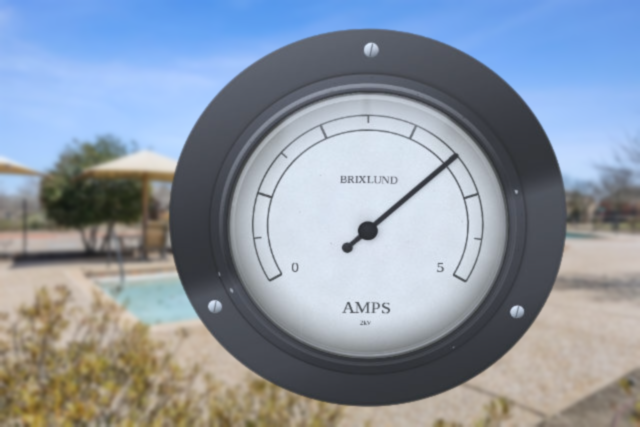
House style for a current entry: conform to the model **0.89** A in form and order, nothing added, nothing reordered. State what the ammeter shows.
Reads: **3.5** A
